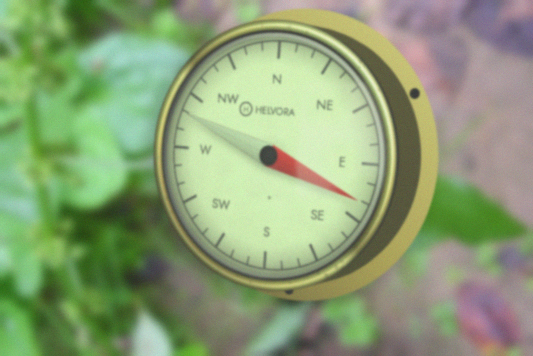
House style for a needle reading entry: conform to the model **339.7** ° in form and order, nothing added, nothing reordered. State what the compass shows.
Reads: **110** °
